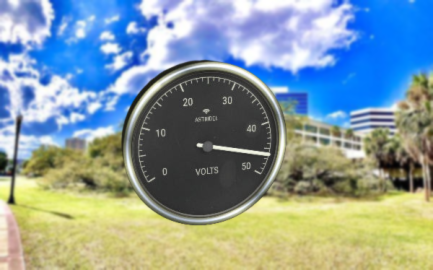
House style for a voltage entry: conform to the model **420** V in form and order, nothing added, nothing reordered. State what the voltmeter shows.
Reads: **46** V
